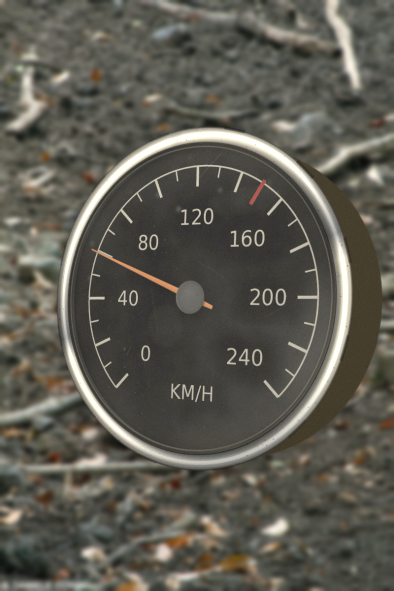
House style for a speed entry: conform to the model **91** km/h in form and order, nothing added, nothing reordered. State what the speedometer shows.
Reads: **60** km/h
